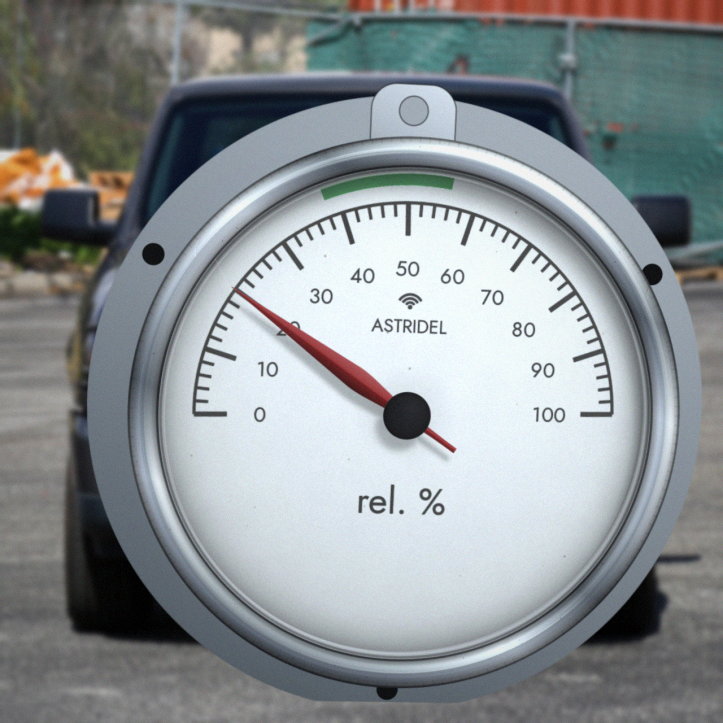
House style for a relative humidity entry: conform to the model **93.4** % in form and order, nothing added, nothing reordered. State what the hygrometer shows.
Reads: **20** %
